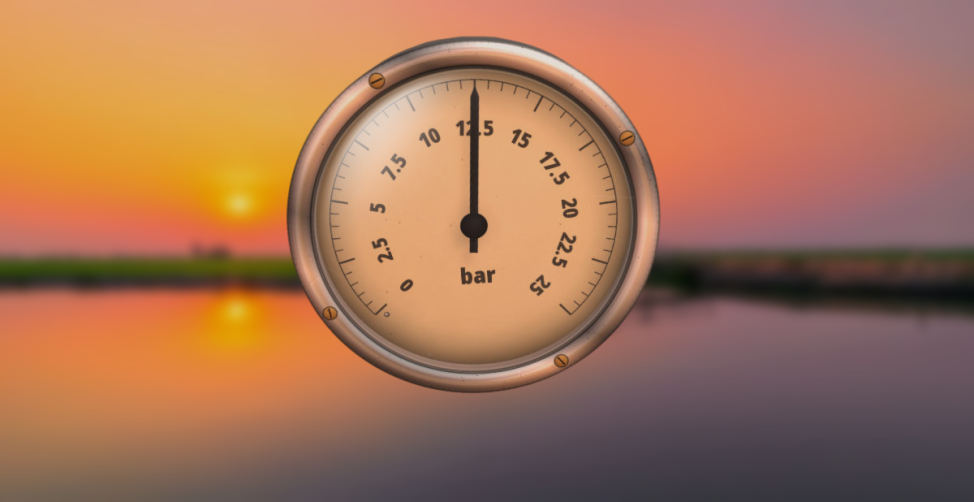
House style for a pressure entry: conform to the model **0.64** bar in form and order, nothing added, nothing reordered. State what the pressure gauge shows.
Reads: **12.5** bar
